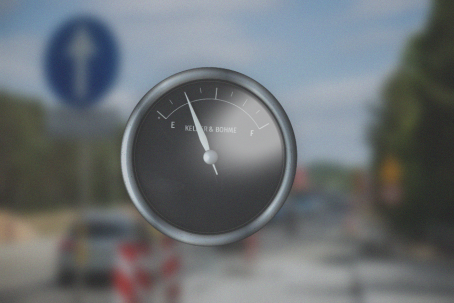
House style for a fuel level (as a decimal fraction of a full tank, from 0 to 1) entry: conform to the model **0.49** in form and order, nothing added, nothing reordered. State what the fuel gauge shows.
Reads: **0.25**
